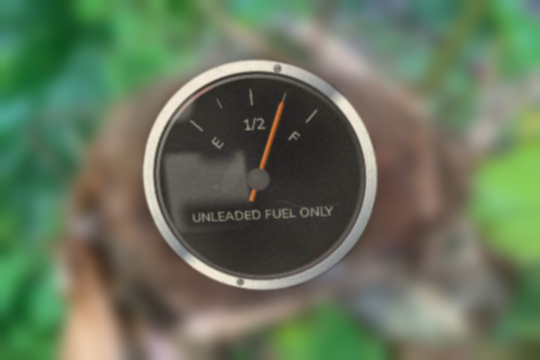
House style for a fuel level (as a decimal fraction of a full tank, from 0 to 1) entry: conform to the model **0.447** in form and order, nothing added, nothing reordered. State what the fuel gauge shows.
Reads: **0.75**
